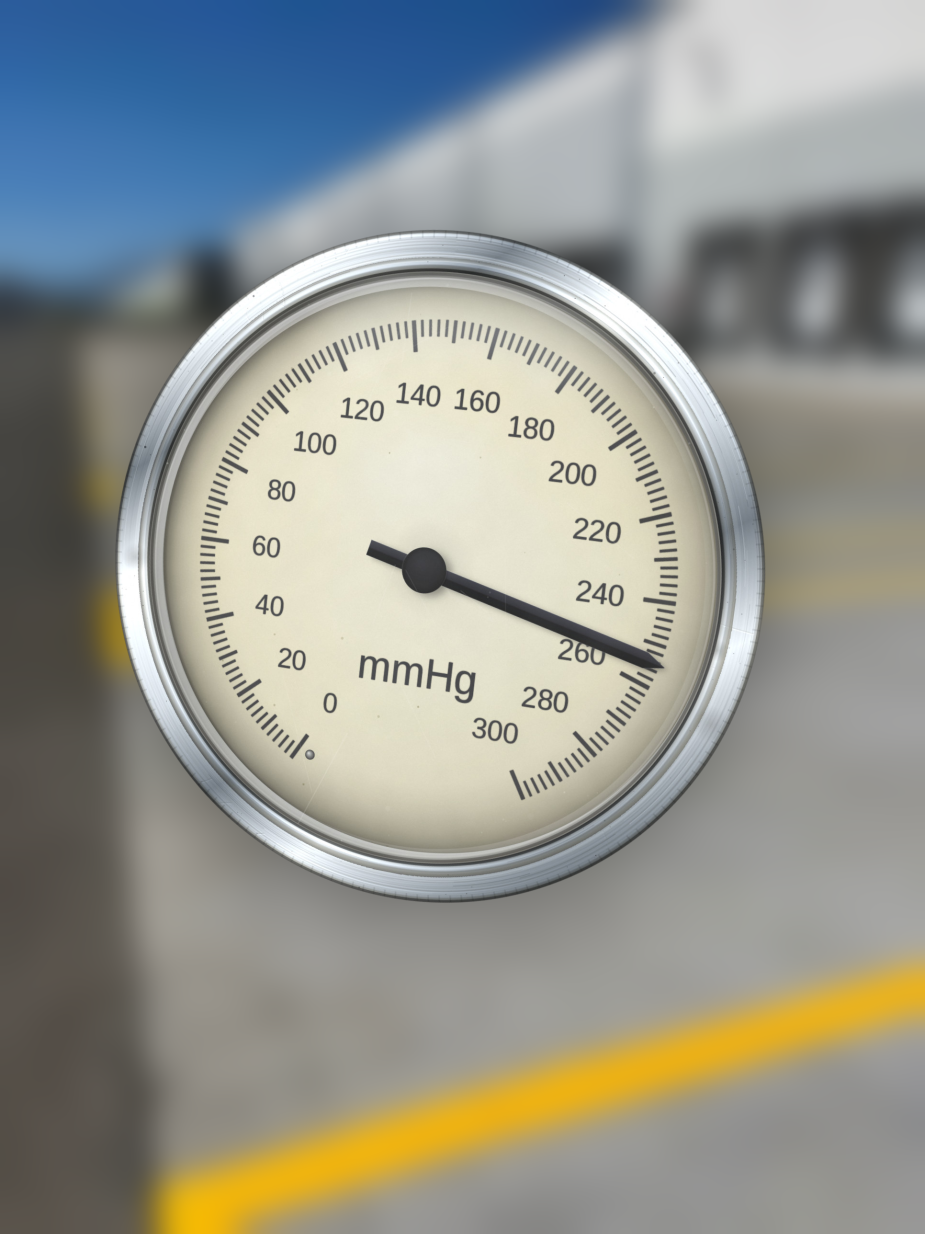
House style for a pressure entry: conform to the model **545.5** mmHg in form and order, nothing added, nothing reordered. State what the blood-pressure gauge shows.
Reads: **254** mmHg
